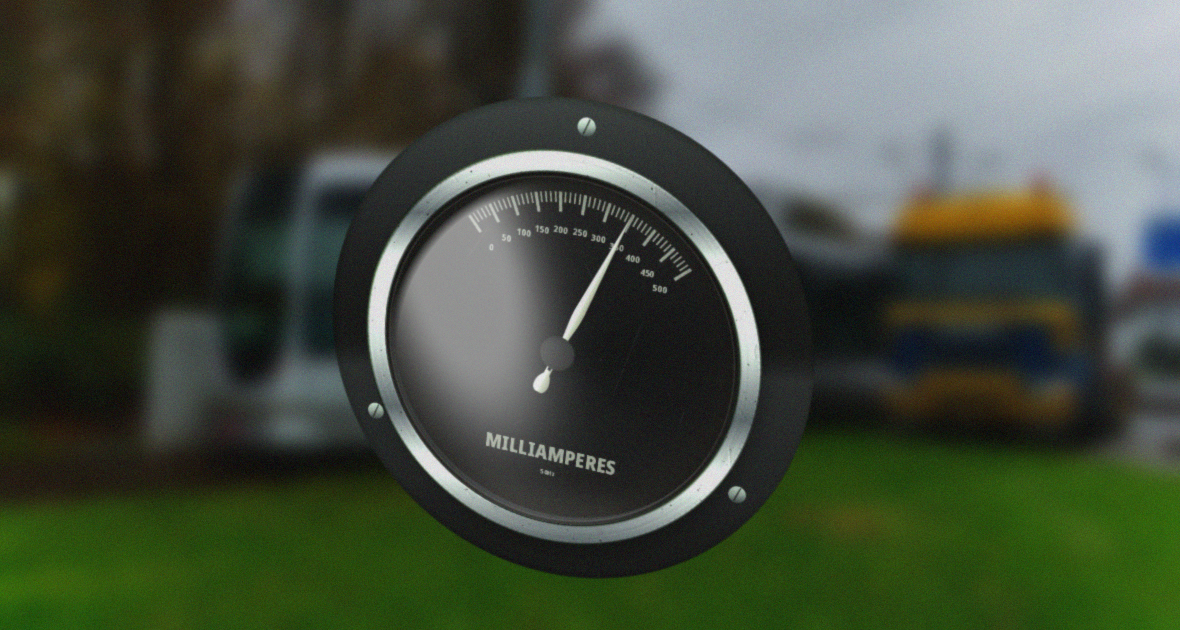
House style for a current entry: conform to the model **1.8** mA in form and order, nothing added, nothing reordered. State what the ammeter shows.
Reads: **350** mA
